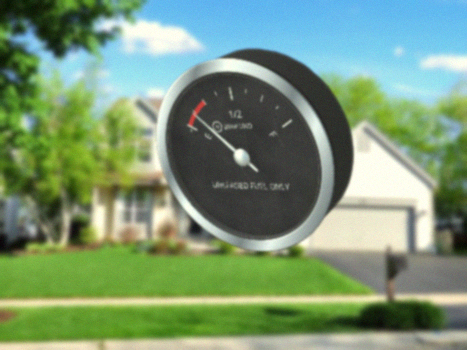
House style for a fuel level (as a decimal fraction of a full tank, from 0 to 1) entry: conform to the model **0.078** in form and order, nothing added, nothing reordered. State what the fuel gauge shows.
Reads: **0.125**
